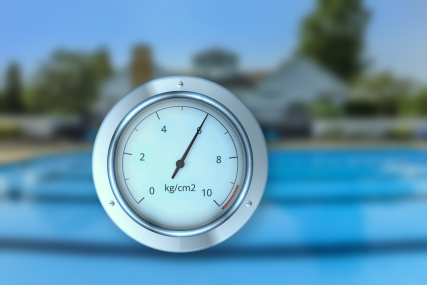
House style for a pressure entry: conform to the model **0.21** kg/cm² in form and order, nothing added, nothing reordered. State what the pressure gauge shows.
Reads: **6** kg/cm²
